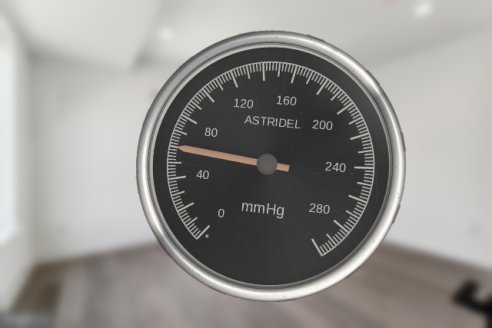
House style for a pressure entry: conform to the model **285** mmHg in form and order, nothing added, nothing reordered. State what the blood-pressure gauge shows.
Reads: **60** mmHg
